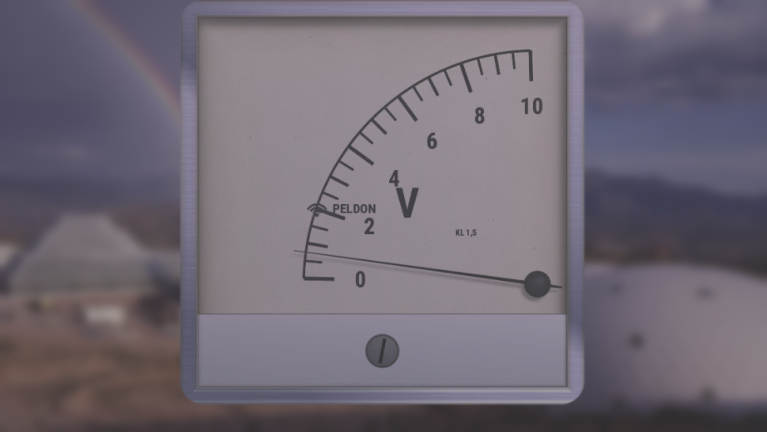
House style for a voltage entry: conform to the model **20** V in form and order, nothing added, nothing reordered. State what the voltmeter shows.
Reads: **0.75** V
